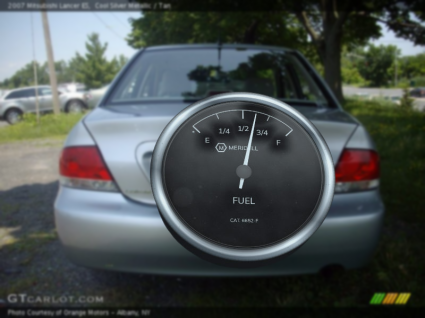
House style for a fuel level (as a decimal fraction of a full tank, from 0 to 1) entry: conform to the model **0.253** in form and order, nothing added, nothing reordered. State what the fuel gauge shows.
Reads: **0.625**
